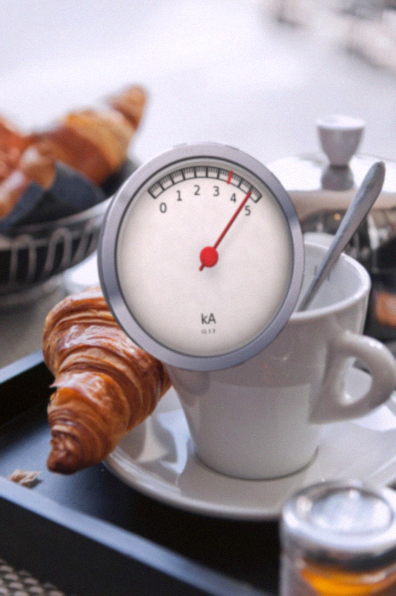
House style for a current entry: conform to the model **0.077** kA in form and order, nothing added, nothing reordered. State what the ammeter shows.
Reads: **4.5** kA
